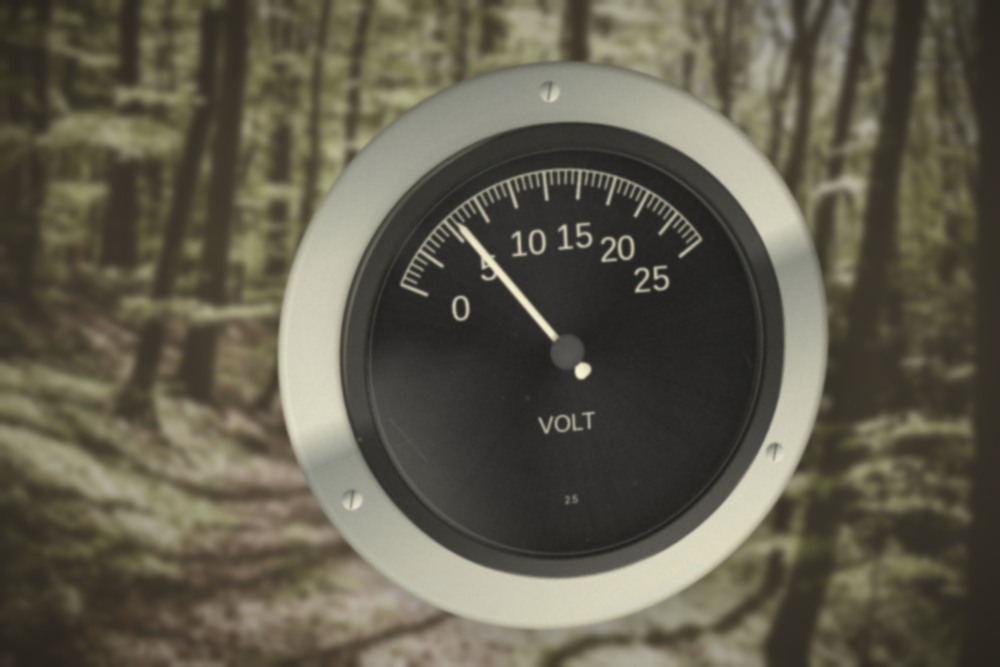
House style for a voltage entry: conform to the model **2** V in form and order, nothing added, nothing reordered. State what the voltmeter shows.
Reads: **5.5** V
